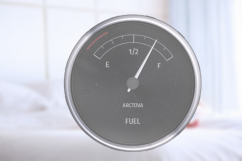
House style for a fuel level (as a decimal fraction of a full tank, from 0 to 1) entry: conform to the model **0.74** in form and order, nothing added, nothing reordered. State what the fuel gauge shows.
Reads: **0.75**
